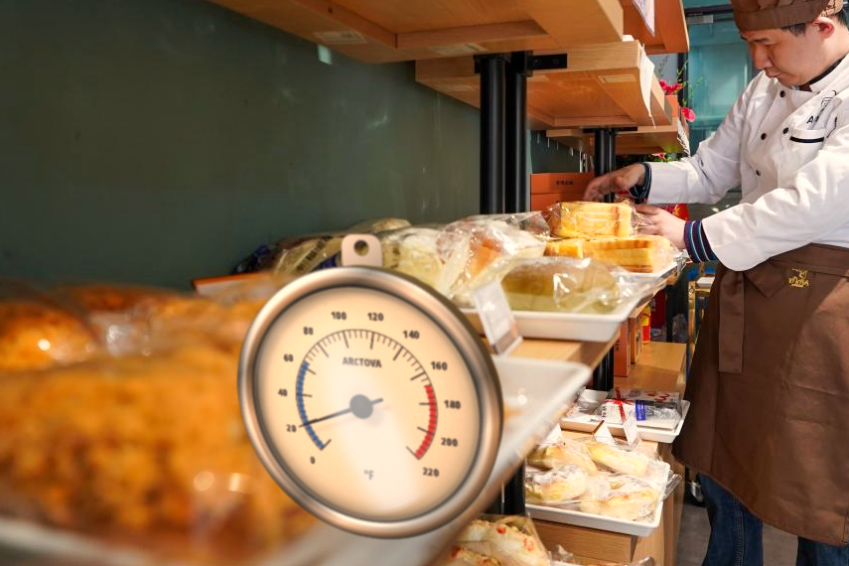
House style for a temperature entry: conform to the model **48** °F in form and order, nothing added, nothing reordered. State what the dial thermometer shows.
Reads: **20** °F
